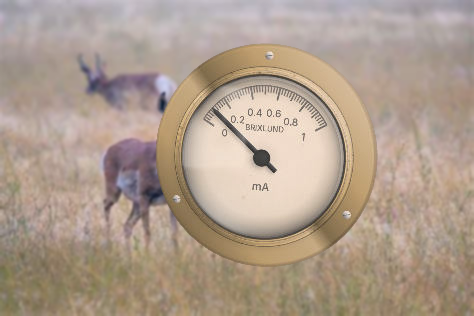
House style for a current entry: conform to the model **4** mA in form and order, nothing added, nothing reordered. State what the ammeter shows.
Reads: **0.1** mA
